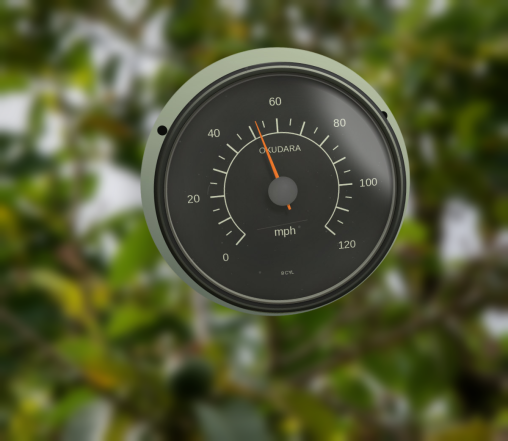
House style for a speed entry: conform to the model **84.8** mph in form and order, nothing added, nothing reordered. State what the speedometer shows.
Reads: **52.5** mph
